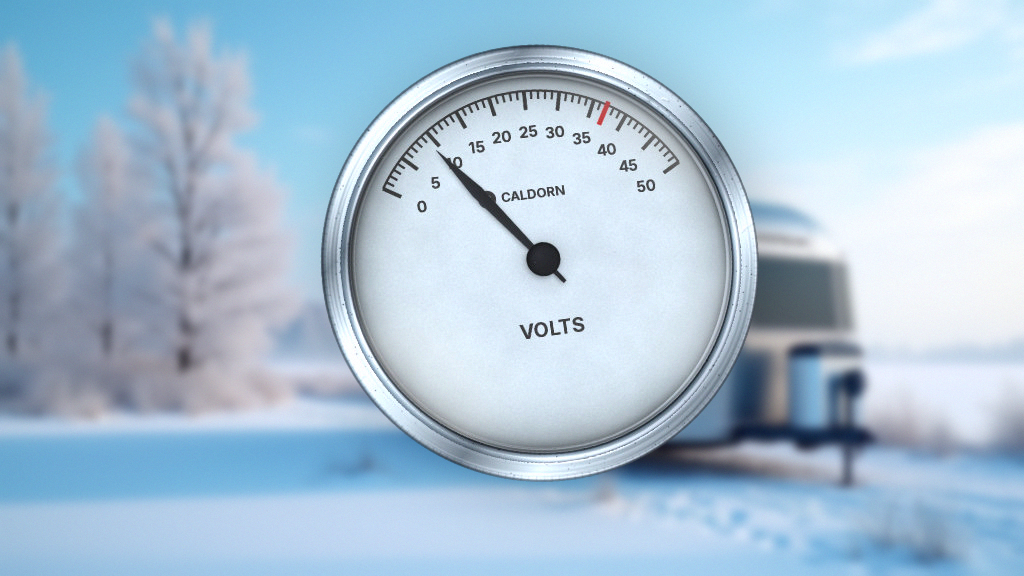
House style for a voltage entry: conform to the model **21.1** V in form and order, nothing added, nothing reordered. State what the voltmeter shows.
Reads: **9** V
